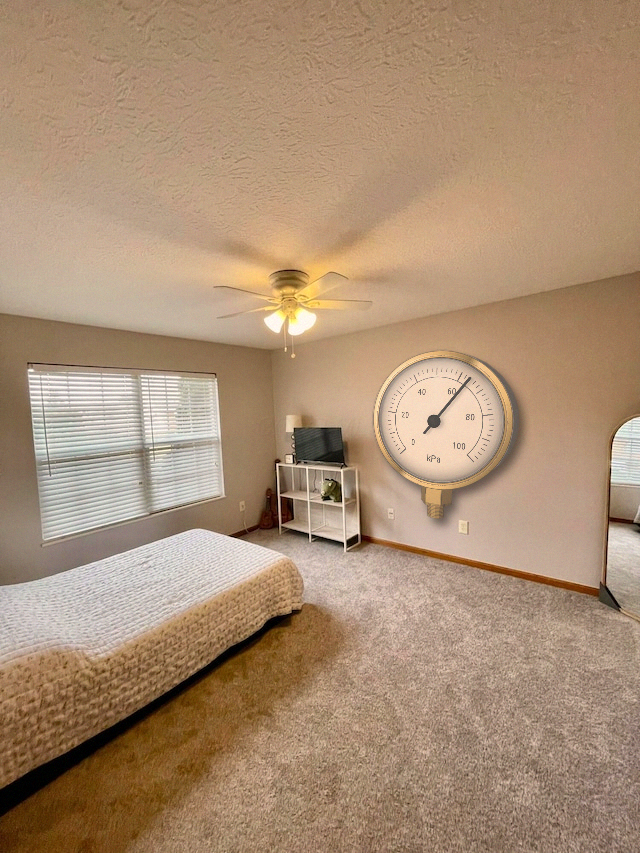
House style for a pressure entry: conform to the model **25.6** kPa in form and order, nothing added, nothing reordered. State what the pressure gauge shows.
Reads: **64** kPa
